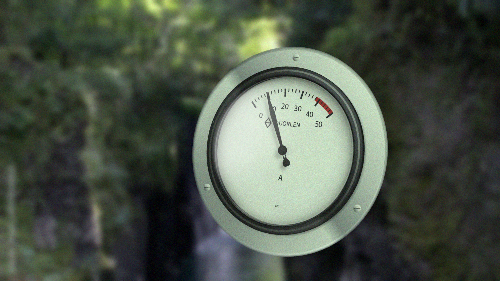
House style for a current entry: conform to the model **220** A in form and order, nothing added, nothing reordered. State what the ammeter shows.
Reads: **10** A
